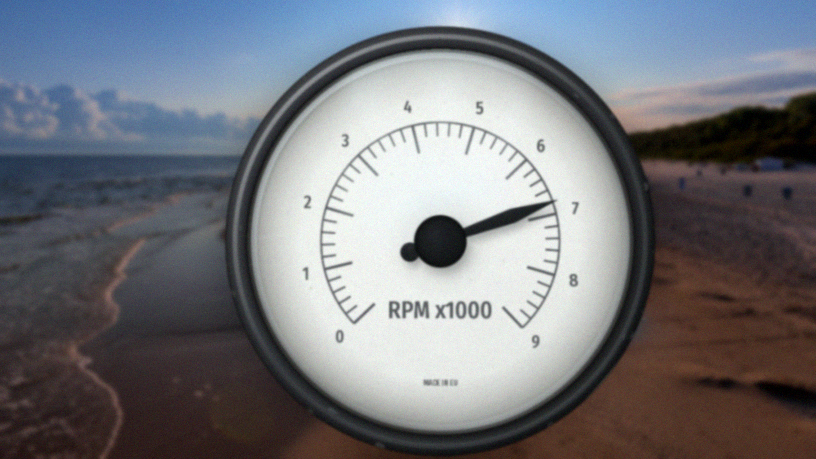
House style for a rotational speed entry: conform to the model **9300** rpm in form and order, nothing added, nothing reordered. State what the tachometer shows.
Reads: **6800** rpm
